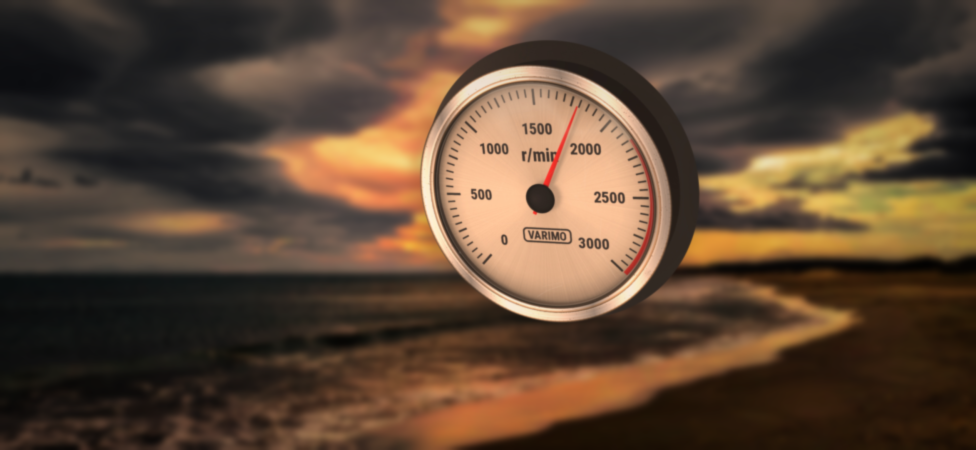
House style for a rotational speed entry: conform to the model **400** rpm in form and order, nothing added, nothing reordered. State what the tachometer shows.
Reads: **1800** rpm
